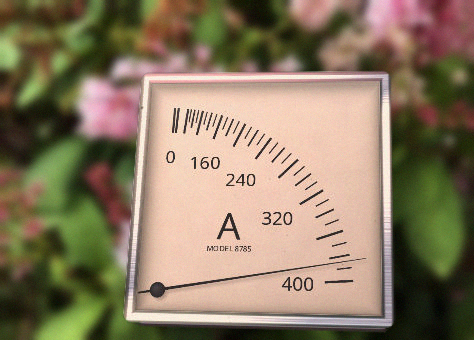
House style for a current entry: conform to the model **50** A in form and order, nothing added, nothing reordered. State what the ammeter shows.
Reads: **385** A
